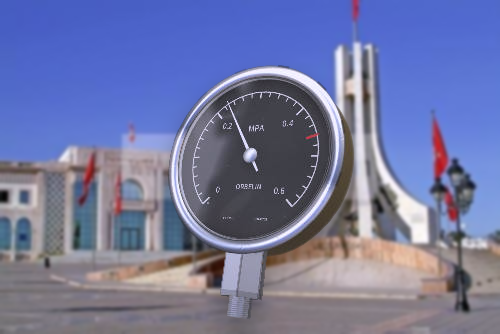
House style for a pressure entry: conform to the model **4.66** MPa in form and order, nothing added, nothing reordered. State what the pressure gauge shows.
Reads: **0.23** MPa
